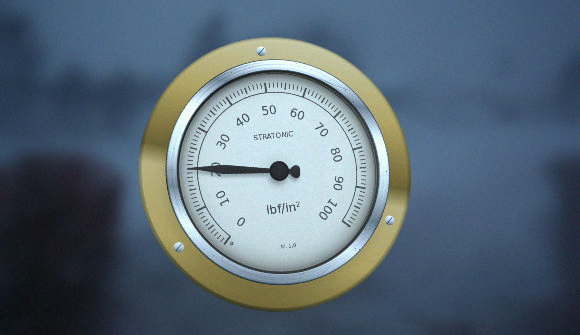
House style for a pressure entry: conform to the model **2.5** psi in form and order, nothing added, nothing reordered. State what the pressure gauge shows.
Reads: **20** psi
